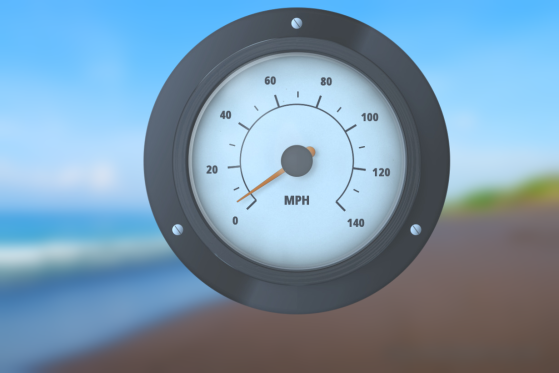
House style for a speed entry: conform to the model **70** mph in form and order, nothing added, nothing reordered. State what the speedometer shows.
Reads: **5** mph
